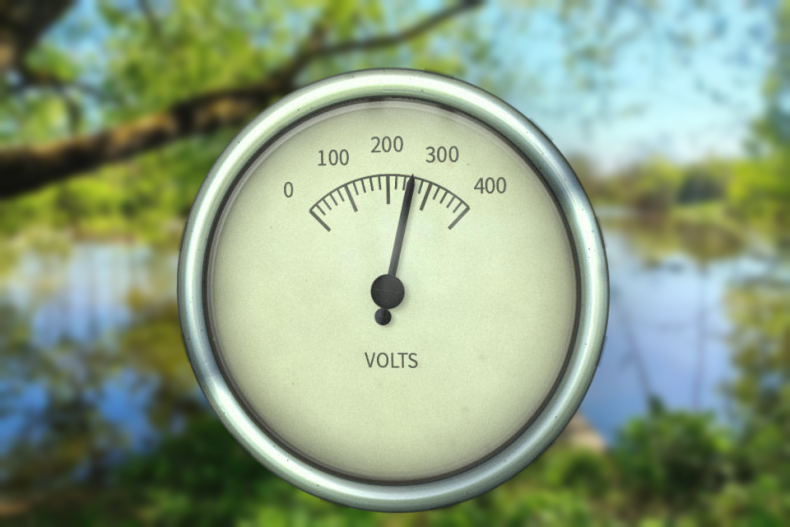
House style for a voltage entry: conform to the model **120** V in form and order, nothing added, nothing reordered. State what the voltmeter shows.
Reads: **260** V
